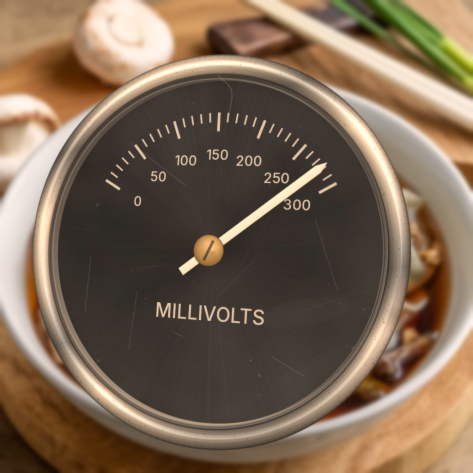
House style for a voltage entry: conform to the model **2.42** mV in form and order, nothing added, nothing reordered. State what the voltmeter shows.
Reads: **280** mV
